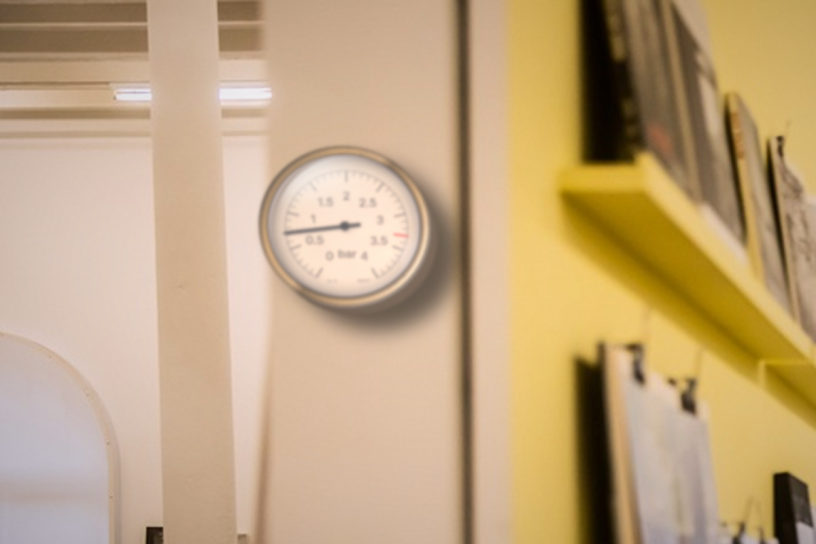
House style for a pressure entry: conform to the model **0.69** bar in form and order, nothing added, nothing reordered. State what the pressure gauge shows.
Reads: **0.7** bar
